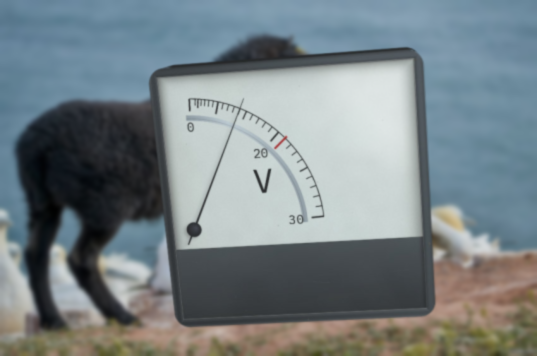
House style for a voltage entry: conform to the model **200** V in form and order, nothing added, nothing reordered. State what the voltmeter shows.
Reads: **14** V
